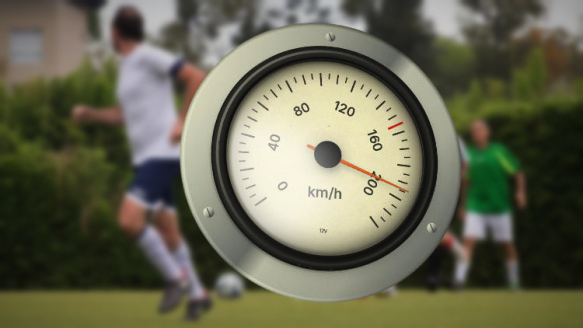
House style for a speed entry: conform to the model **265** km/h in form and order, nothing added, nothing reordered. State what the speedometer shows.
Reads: **195** km/h
